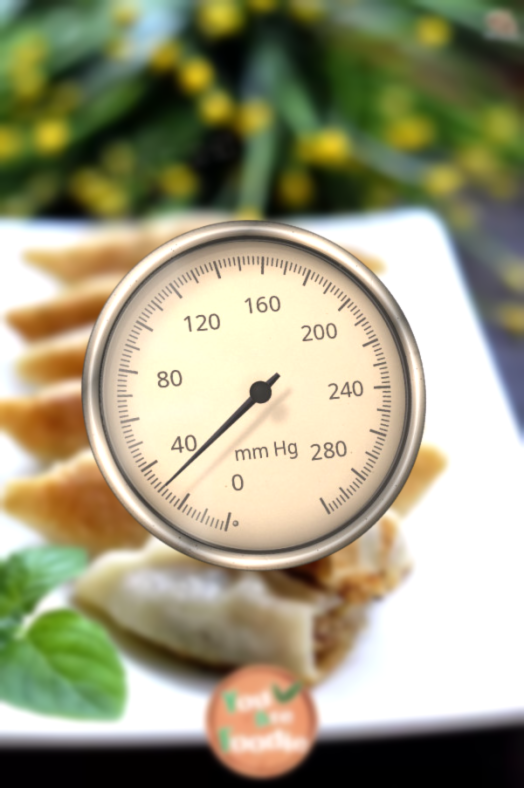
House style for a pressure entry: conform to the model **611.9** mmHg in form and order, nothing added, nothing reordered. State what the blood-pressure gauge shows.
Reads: **30** mmHg
